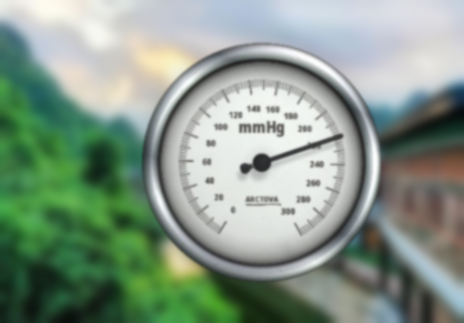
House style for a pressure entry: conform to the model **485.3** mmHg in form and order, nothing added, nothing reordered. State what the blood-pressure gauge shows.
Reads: **220** mmHg
